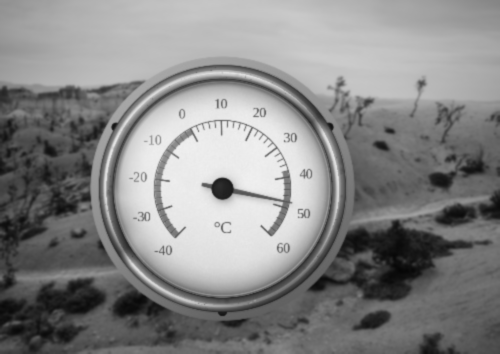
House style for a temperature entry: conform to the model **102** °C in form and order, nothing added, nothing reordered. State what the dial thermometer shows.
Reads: **48** °C
